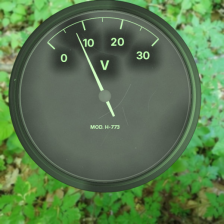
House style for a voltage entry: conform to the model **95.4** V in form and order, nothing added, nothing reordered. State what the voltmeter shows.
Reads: **7.5** V
